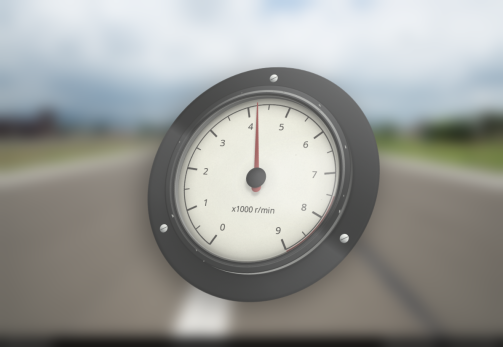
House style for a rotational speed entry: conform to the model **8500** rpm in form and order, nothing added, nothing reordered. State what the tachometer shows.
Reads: **4250** rpm
